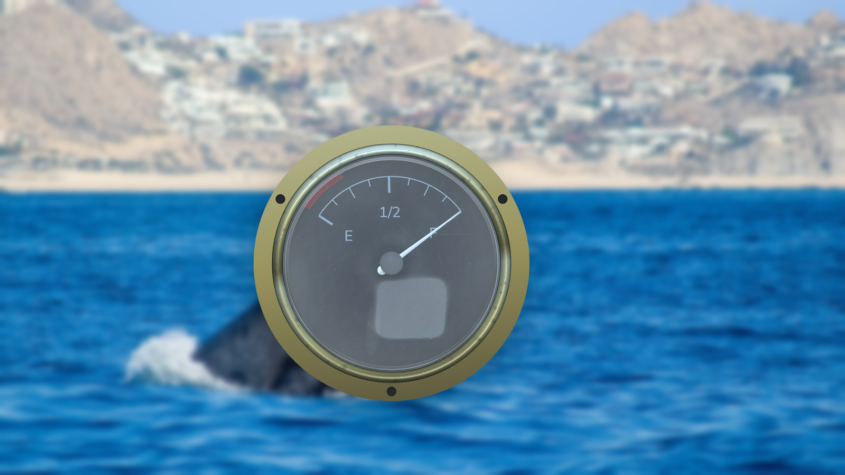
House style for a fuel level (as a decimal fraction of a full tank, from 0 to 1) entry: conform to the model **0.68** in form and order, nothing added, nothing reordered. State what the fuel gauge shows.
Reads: **1**
